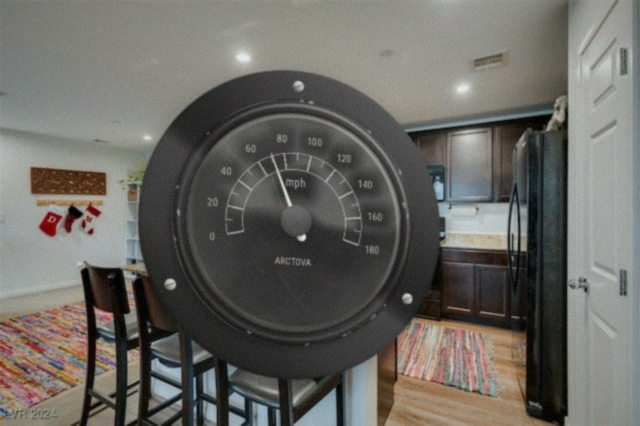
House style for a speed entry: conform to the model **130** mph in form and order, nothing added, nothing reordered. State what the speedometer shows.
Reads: **70** mph
